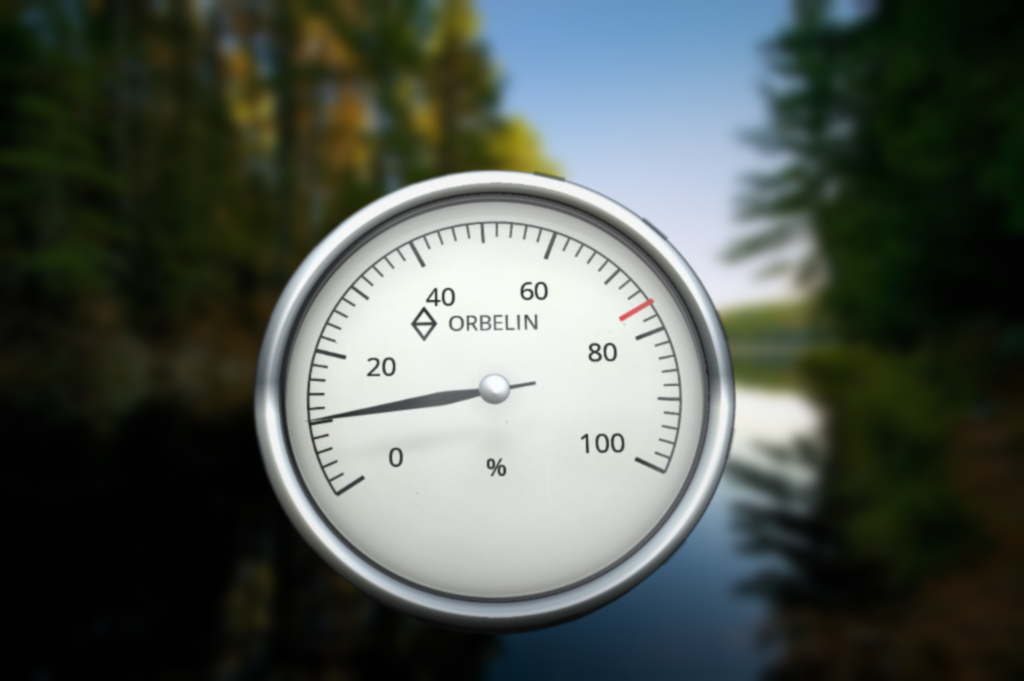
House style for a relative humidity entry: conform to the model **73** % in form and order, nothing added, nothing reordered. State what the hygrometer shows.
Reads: **10** %
